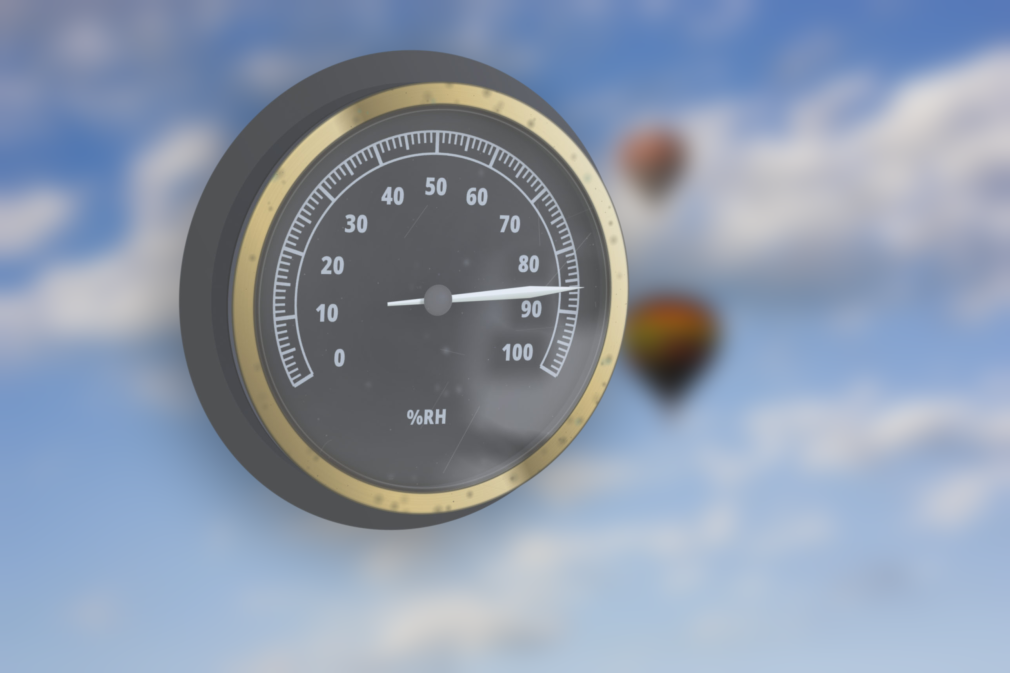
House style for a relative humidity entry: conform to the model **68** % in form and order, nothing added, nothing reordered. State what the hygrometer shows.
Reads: **86** %
